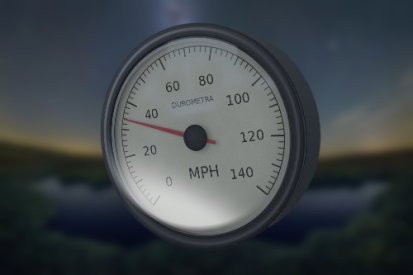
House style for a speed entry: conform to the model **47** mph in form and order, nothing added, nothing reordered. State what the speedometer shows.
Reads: **34** mph
